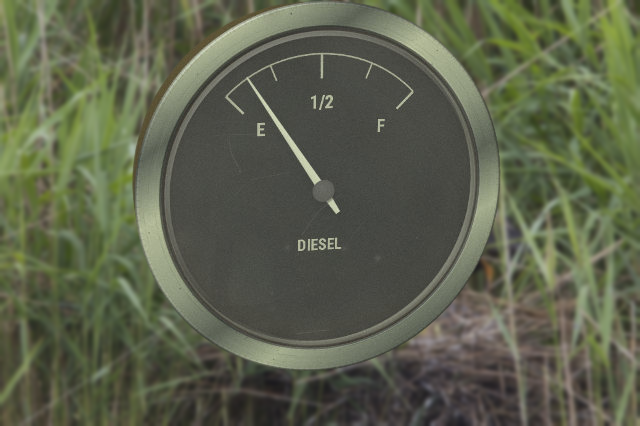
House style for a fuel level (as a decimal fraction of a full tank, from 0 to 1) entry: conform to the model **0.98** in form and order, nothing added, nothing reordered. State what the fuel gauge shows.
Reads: **0.125**
